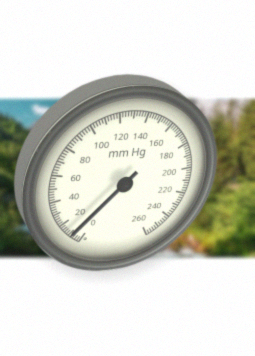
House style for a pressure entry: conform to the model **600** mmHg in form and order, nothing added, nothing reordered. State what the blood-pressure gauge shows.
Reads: **10** mmHg
